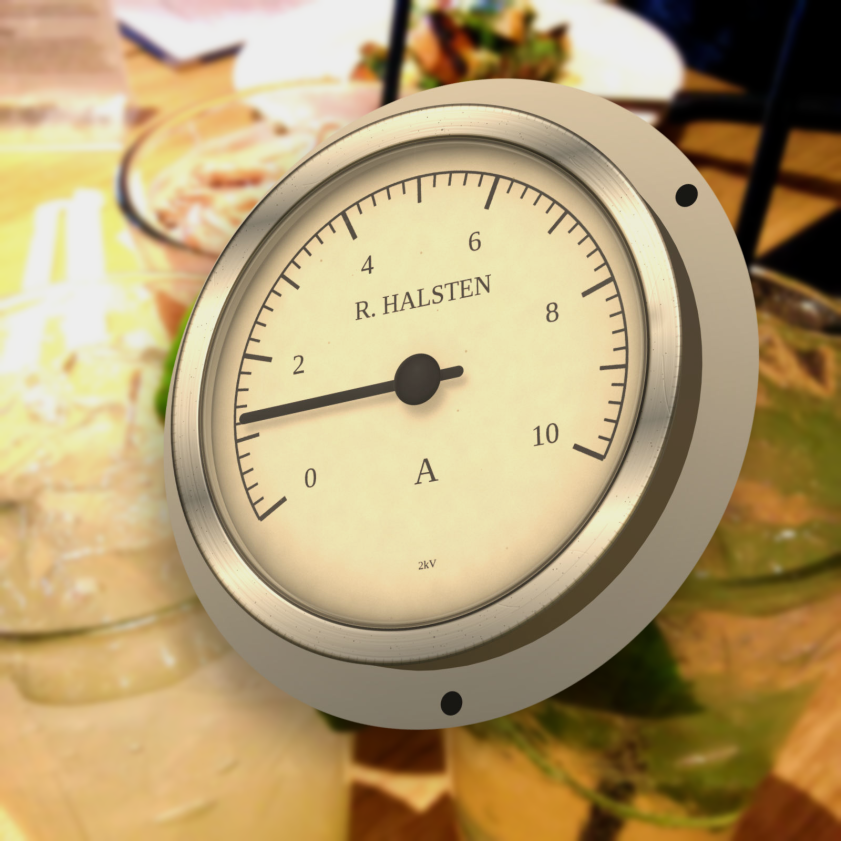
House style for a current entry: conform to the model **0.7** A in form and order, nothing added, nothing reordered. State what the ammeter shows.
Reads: **1.2** A
